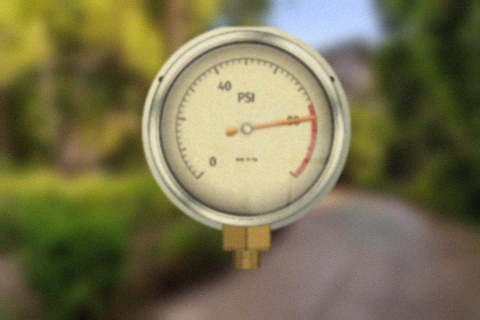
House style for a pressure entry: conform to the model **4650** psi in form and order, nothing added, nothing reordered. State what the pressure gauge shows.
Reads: **80** psi
